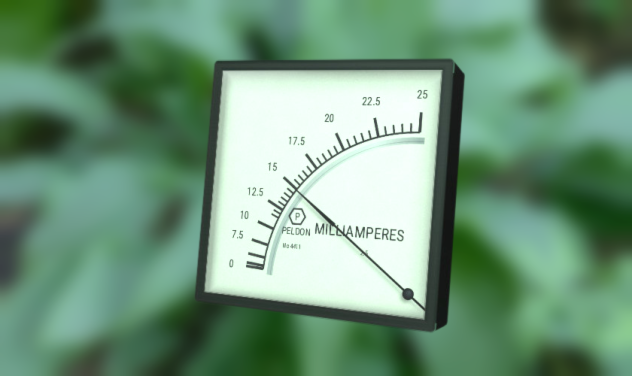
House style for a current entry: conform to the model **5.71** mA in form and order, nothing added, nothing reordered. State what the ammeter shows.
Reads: **15** mA
